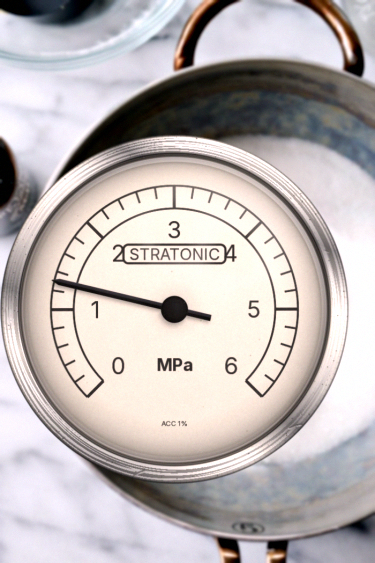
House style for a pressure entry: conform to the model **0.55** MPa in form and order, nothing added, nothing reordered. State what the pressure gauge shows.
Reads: **1.3** MPa
